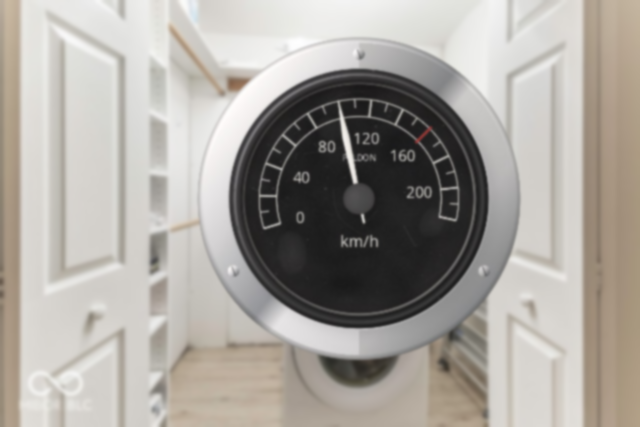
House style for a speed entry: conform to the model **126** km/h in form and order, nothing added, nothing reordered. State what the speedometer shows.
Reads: **100** km/h
